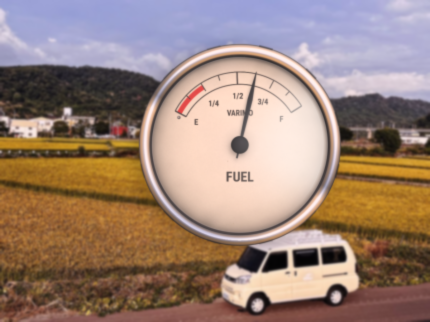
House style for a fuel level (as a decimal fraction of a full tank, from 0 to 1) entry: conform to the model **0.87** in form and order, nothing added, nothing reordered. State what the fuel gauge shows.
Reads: **0.625**
